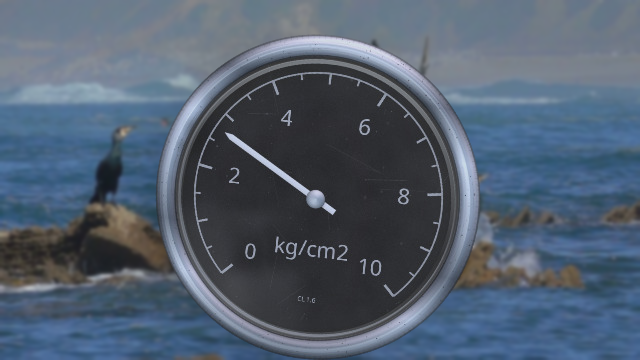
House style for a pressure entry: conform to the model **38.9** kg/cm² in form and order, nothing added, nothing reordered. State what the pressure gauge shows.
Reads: **2.75** kg/cm²
